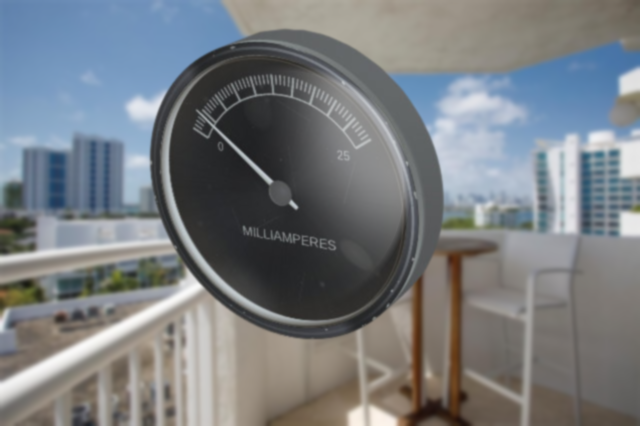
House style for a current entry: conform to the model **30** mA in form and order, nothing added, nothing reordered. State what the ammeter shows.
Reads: **2.5** mA
